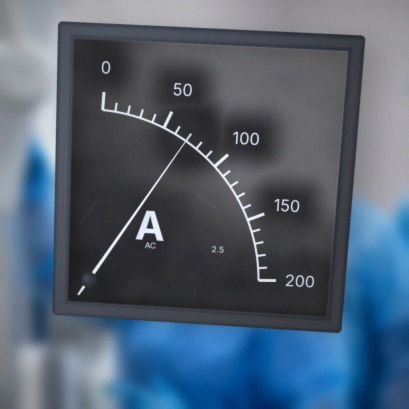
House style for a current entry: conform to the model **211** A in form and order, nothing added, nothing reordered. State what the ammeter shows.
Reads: **70** A
